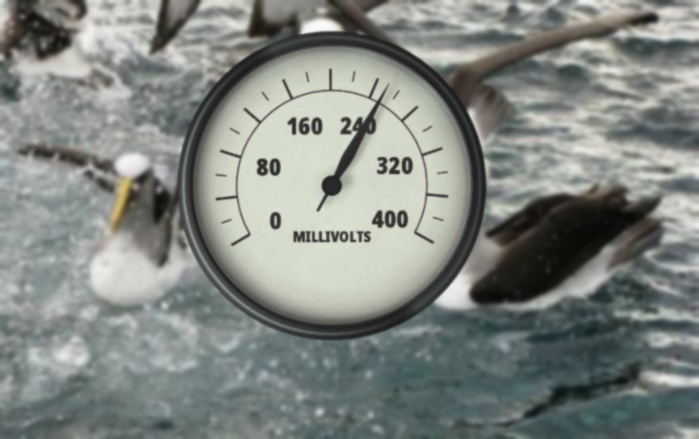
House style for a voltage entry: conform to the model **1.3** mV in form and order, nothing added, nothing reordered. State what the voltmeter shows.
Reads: **250** mV
